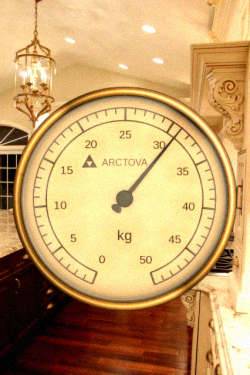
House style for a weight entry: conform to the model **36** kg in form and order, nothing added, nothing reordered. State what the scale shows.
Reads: **31** kg
